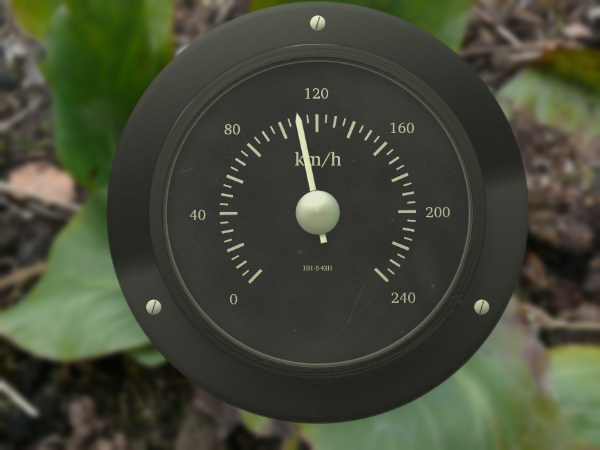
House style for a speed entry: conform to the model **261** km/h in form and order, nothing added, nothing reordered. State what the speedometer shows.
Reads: **110** km/h
